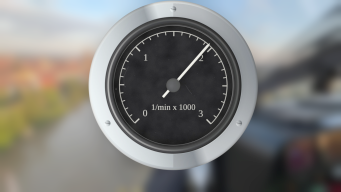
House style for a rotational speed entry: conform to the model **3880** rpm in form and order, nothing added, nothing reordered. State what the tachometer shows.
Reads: **1950** rpm
